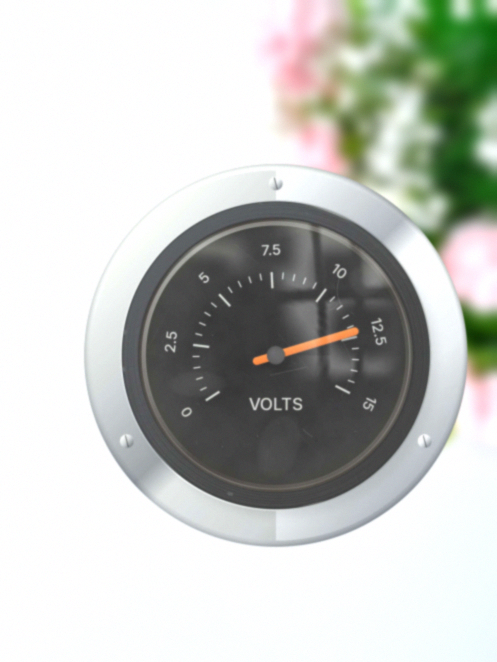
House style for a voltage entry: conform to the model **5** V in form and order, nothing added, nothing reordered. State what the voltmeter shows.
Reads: **12.25** V
